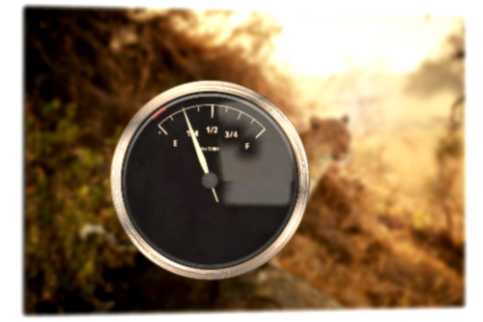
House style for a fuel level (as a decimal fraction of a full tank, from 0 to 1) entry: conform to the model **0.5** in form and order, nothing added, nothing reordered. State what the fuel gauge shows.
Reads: **0.25**
